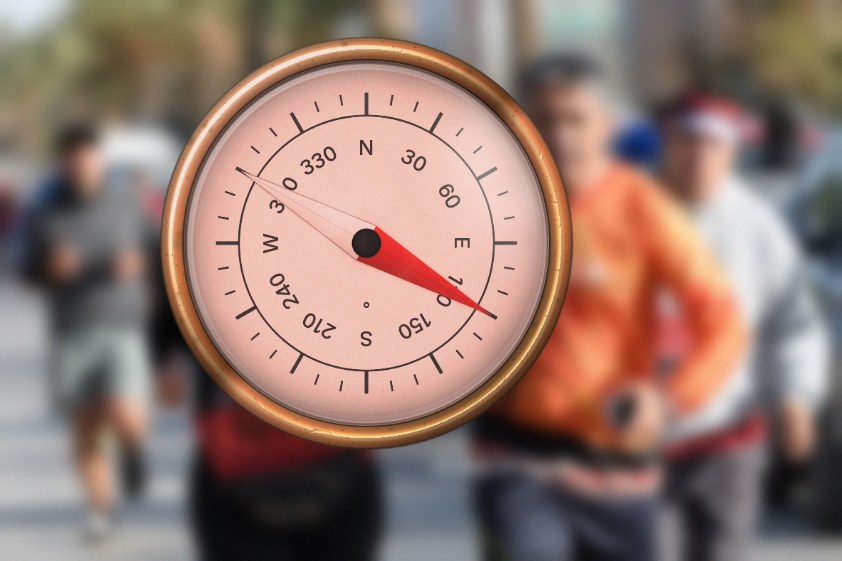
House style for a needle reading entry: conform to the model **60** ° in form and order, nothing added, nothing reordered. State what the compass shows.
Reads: **120** °
